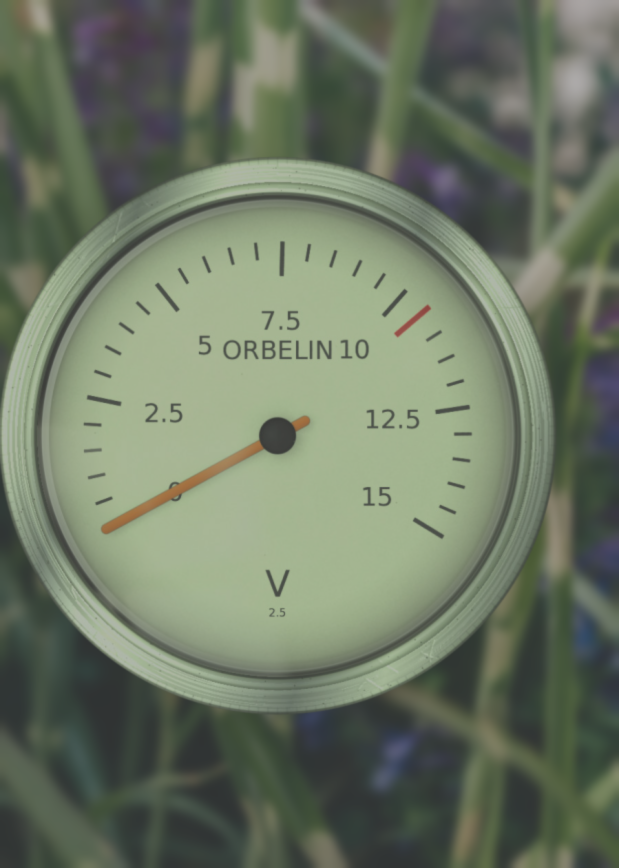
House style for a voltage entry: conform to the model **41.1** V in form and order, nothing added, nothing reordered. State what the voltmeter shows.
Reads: **0** V
